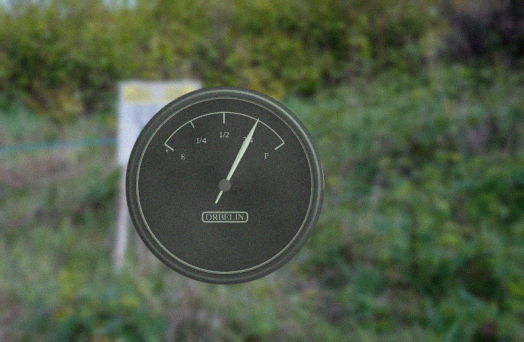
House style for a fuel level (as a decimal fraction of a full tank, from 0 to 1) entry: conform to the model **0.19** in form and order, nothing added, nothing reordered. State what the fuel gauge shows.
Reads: **0.75**
